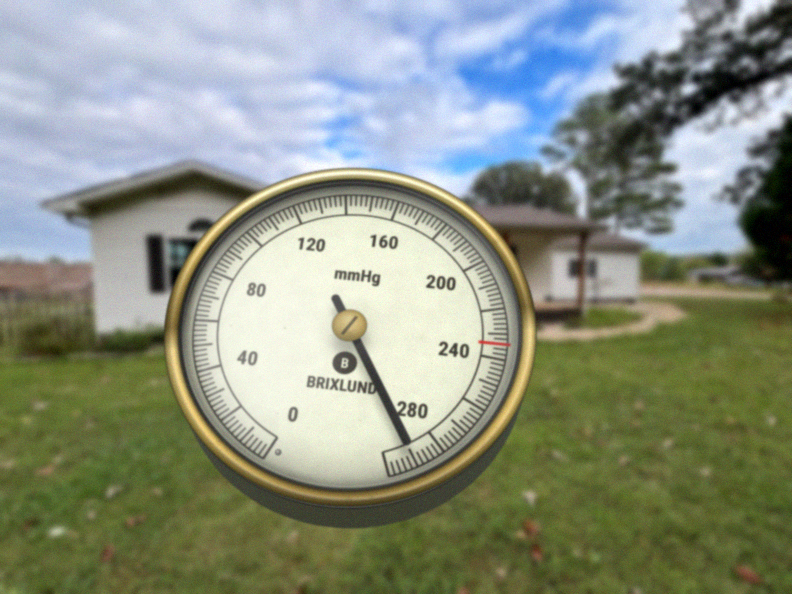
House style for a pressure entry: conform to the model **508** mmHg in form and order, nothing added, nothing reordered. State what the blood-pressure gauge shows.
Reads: **290** mmHg
